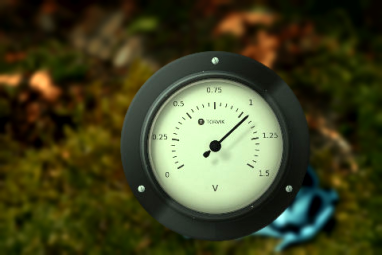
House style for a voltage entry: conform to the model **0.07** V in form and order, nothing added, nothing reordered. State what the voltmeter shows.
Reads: **1.05** V
